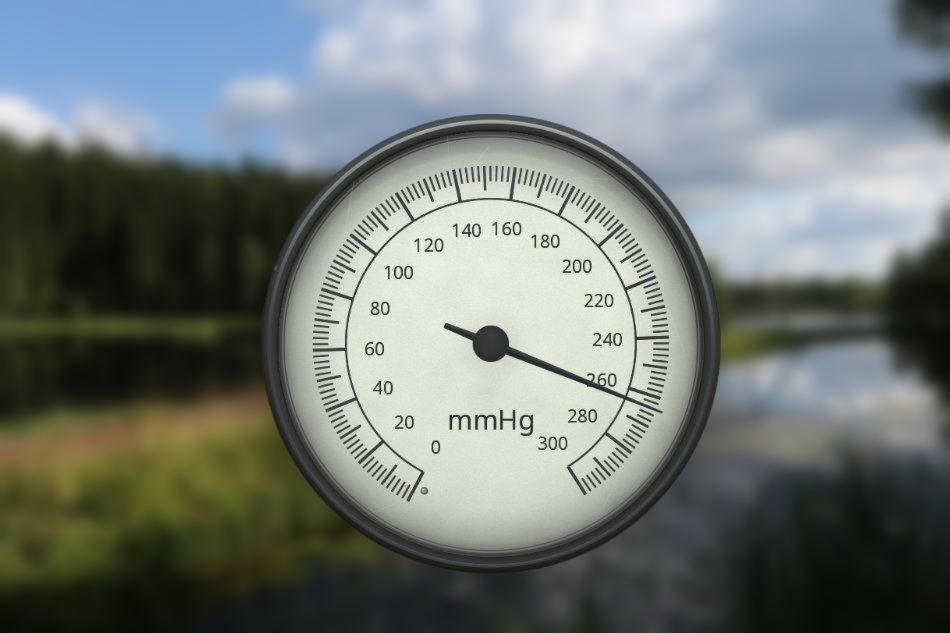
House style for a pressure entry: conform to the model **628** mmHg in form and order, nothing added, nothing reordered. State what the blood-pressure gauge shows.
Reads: **264** mmHg
